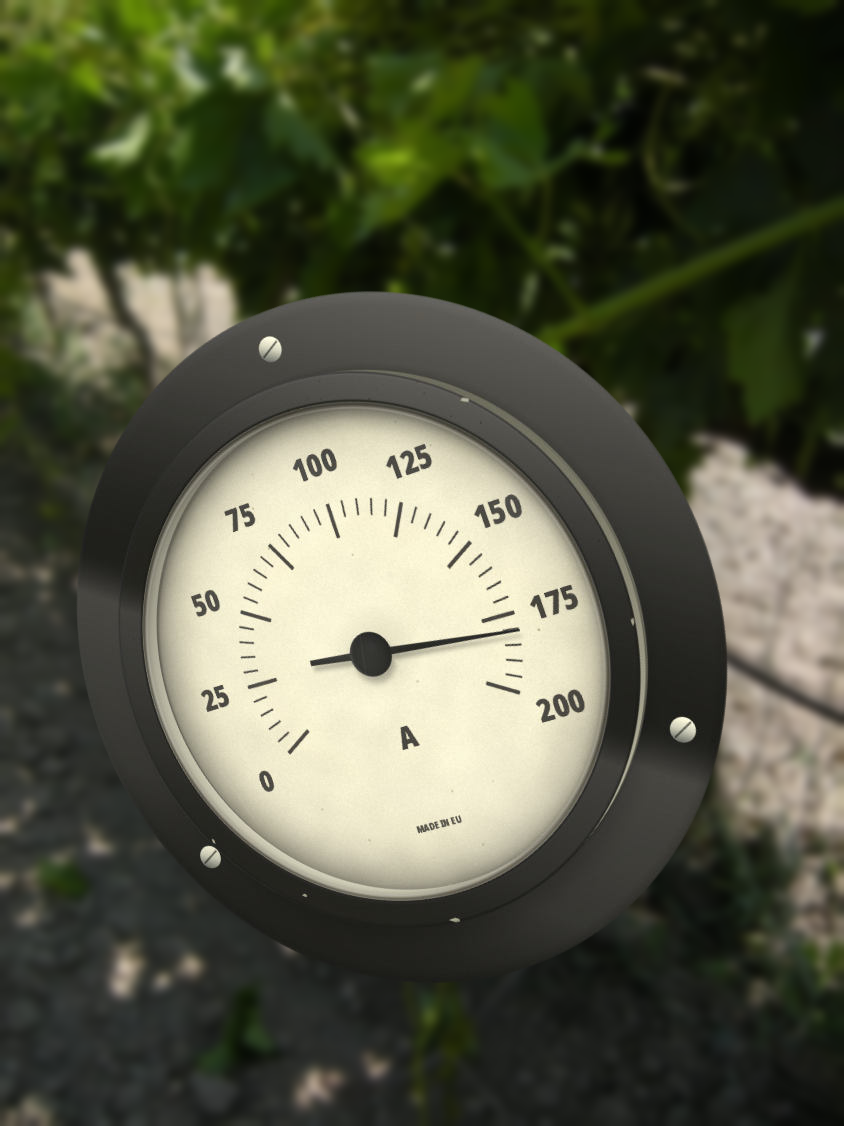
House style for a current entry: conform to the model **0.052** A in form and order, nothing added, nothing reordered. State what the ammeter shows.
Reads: **180** A
